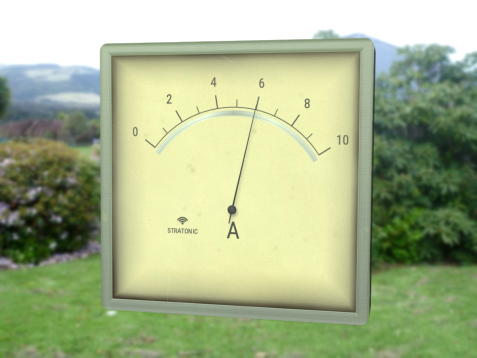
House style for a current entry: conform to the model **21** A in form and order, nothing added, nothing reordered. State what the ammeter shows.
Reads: **6** A
